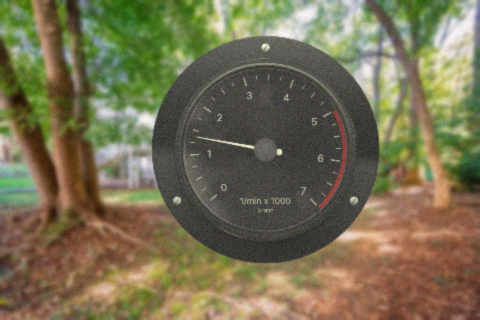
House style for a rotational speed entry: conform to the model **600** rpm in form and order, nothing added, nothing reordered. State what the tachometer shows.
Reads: **1375** rpm
